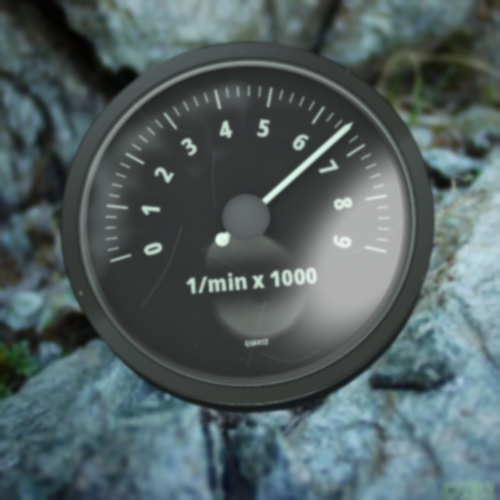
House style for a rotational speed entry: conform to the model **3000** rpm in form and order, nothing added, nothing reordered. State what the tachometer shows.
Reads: **6600** rpm
